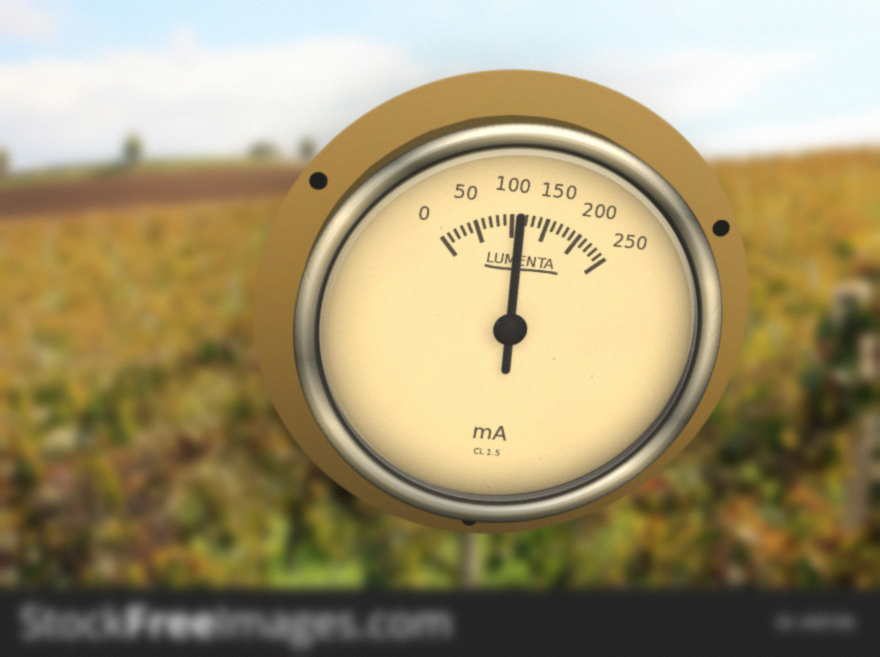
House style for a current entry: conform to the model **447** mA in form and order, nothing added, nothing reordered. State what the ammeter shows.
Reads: **110** mA
